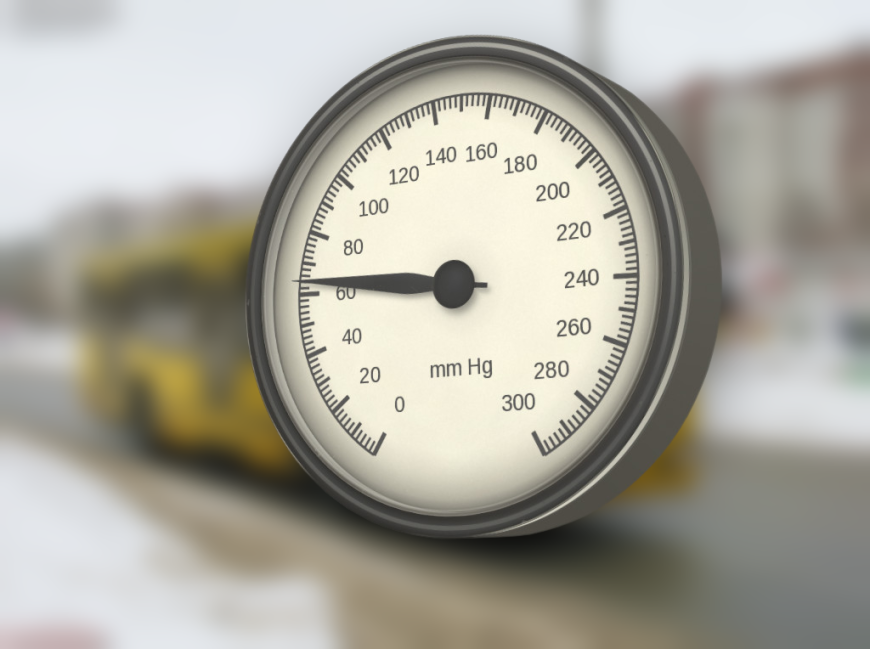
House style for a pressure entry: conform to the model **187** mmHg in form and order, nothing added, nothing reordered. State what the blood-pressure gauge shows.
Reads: **64** mmHg
